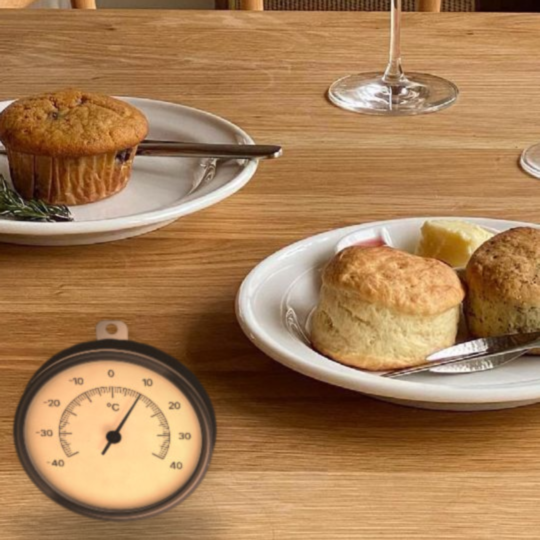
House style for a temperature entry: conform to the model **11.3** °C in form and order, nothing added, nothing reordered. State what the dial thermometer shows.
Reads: **10** °C
